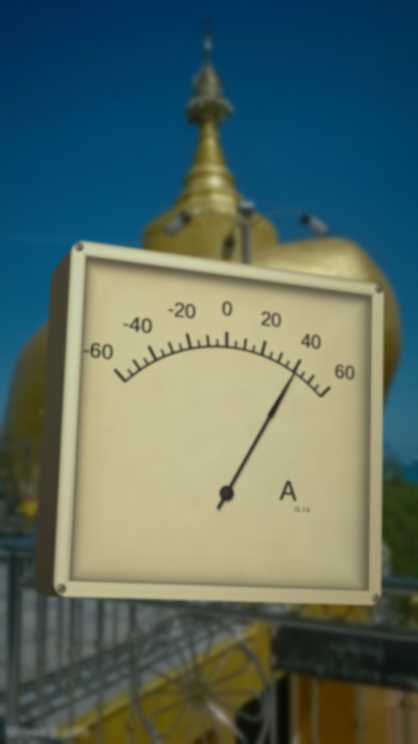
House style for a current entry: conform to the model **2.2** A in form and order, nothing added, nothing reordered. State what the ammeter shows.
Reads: **40** A
